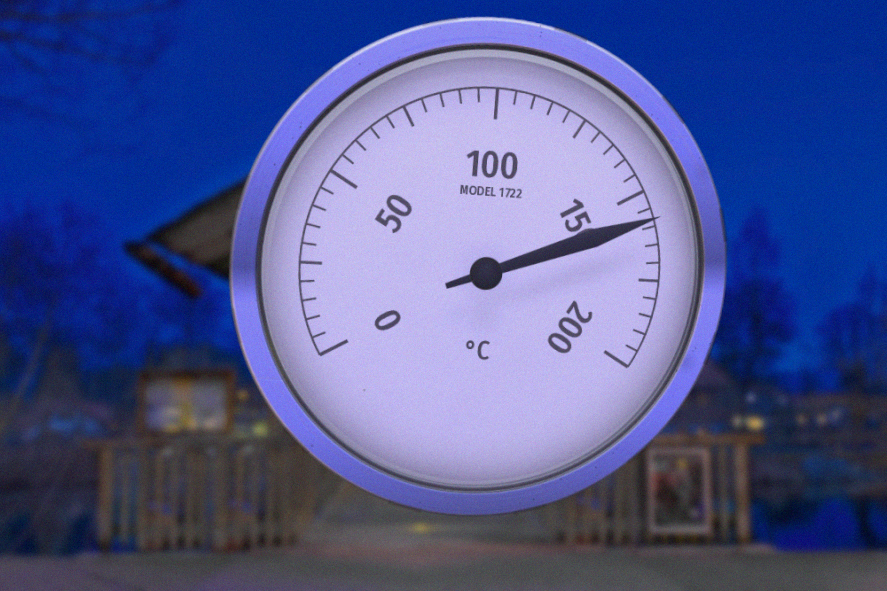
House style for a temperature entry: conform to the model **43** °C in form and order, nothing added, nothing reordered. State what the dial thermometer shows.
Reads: **157.5** °C
